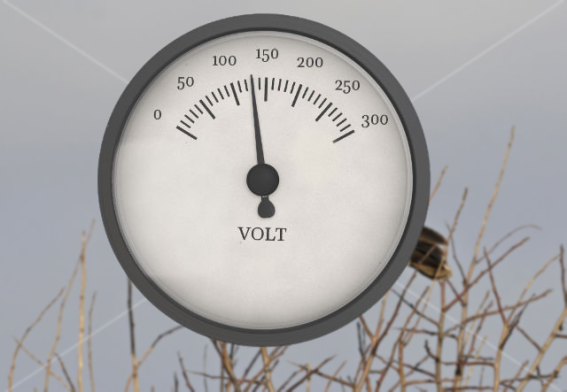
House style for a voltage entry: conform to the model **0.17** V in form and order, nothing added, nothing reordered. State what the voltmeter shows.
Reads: **130** V
